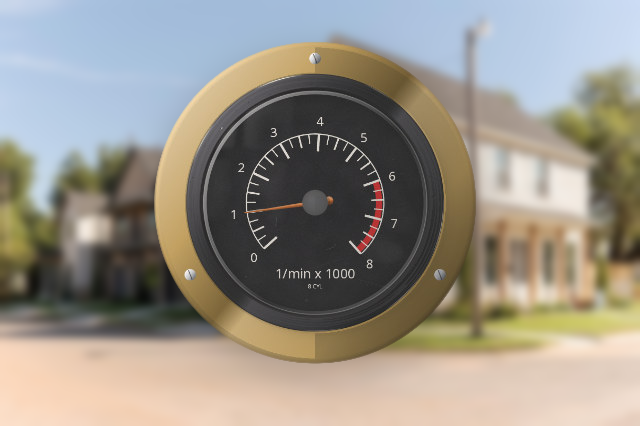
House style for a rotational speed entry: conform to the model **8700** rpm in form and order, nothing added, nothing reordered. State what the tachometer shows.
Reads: **1000** rpm
